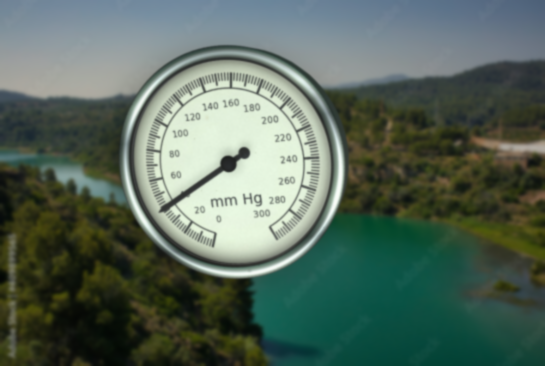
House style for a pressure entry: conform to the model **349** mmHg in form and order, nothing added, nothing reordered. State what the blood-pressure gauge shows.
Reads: **40** mmHg
